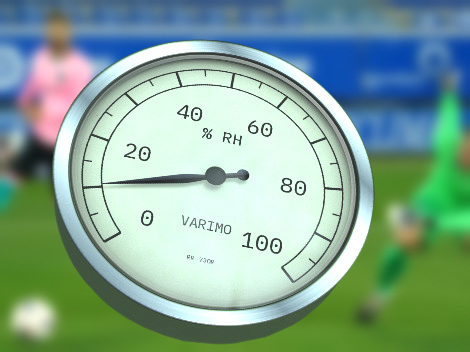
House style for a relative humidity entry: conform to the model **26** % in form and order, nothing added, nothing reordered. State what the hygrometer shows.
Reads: **10** %
